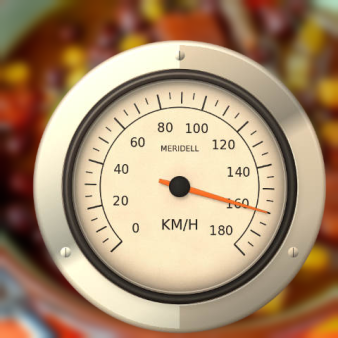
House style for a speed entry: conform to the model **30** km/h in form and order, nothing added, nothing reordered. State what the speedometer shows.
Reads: **160** km/h
